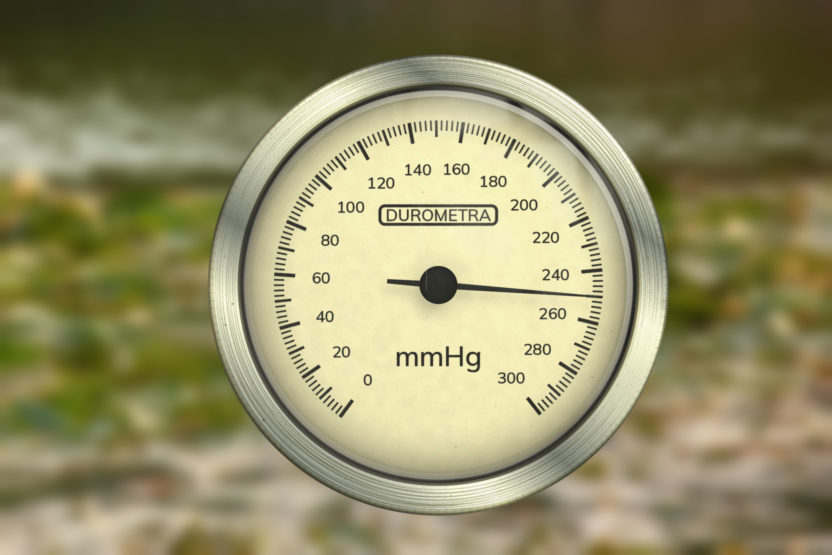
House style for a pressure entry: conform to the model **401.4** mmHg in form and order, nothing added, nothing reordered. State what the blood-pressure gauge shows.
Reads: **250** mmHg
